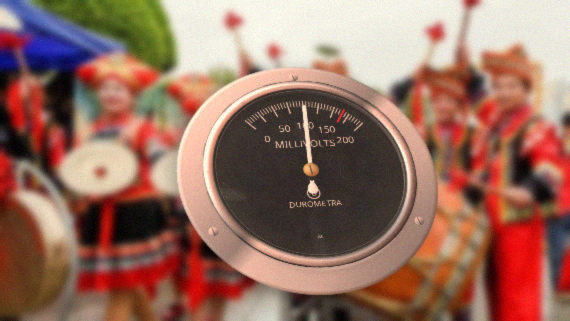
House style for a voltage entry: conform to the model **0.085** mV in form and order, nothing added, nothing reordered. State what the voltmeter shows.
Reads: **100** mV
